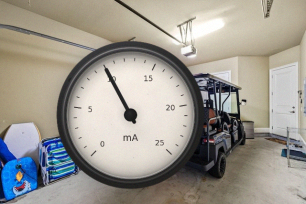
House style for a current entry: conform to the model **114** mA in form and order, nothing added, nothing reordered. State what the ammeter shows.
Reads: **10** mA
